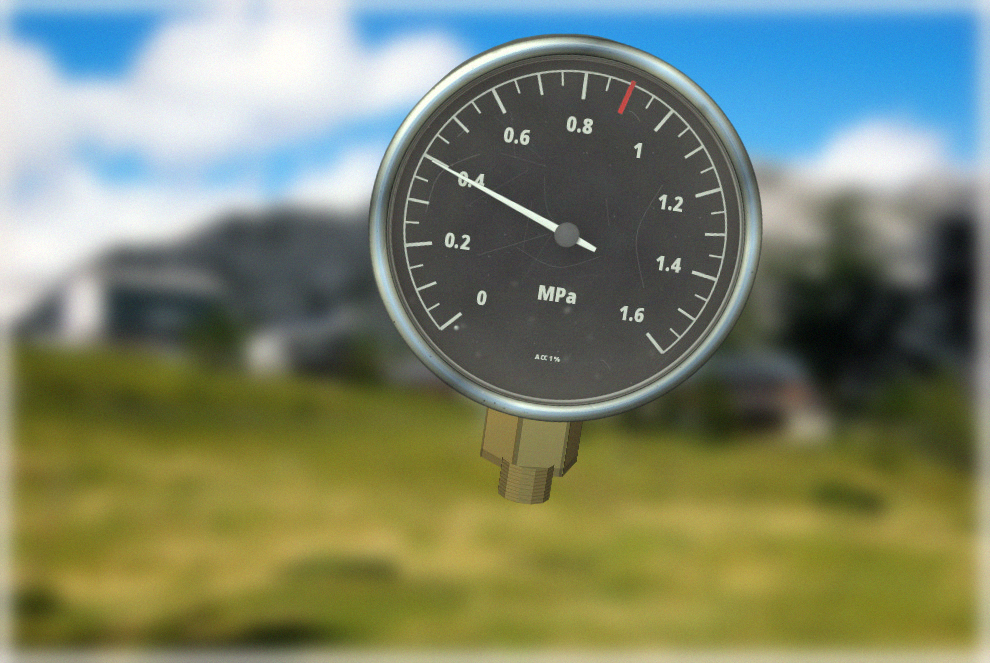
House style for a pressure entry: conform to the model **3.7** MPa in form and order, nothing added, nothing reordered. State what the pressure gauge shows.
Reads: **0.4** MPa
